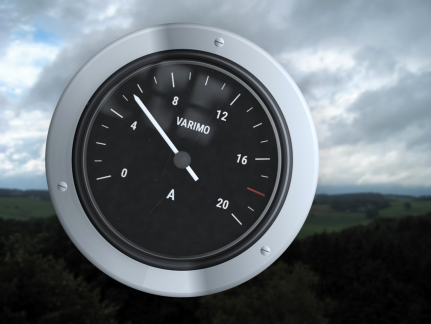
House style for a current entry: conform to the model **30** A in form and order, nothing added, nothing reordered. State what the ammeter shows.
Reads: **5.5** A
